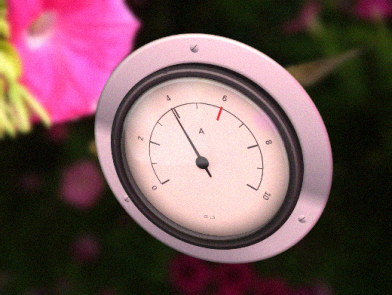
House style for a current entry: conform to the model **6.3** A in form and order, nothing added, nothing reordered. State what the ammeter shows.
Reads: **4** A
